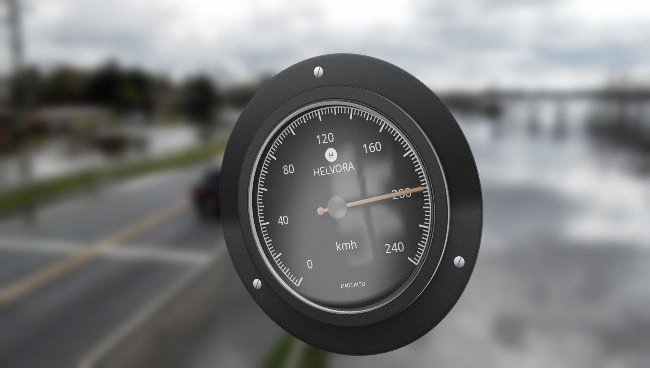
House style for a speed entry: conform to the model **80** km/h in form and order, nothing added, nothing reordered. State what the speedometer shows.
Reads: **200** km/h
